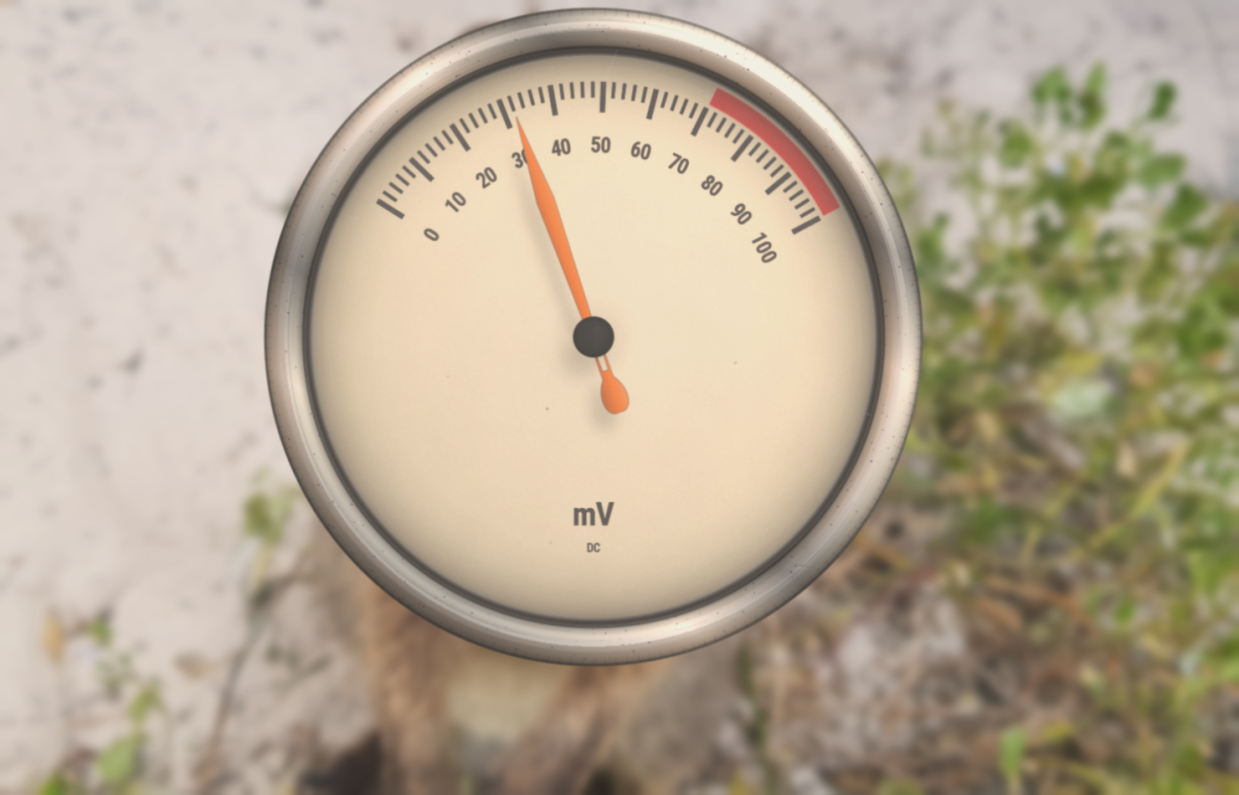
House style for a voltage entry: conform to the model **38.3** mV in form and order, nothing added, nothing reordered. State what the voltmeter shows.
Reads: **32** mV
